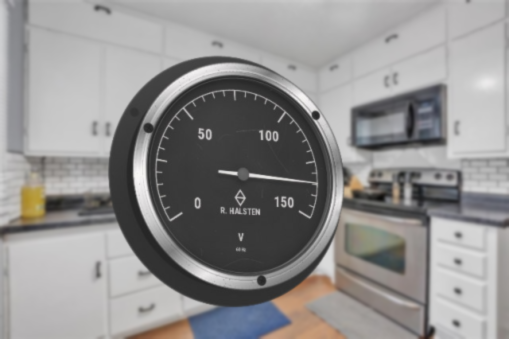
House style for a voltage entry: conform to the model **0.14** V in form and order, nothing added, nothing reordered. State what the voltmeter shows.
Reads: **135** V
